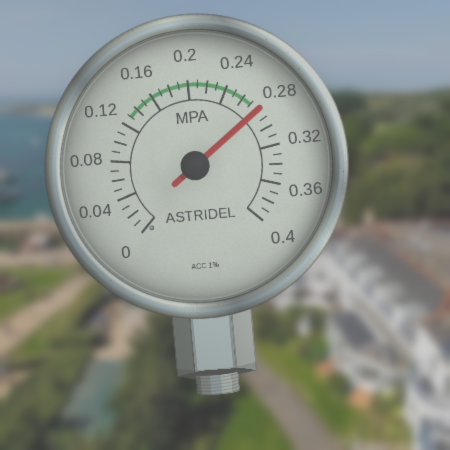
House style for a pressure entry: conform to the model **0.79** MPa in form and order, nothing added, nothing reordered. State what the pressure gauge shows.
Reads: **0.28** MPa
